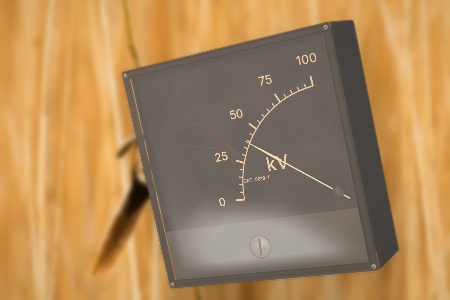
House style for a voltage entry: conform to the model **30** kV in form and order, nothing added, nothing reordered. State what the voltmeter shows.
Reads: **40** kV
